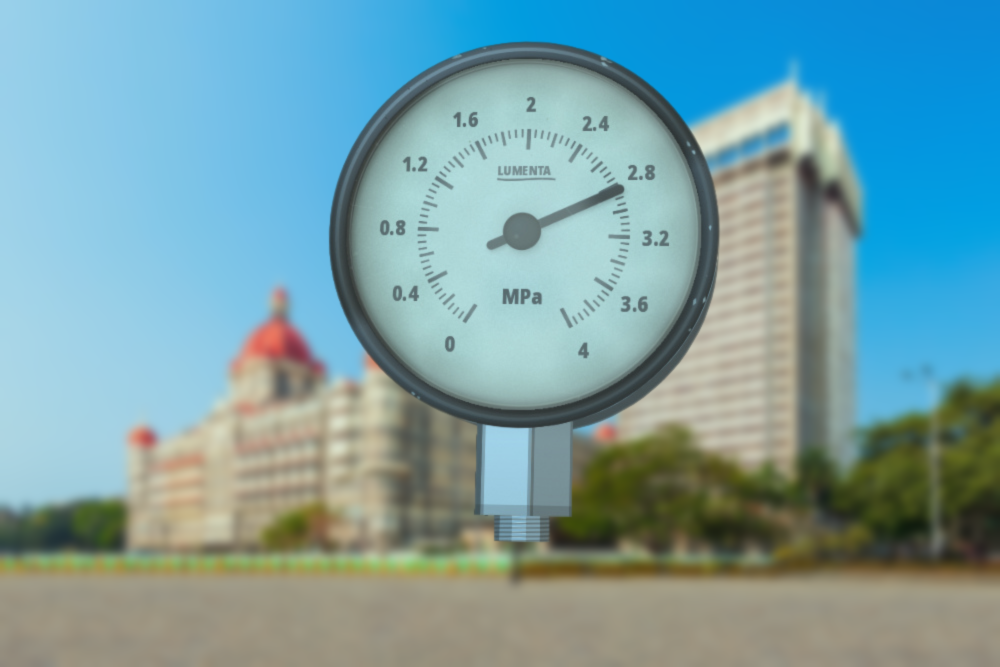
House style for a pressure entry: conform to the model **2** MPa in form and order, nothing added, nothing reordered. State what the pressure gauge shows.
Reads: **2.85** MPa
